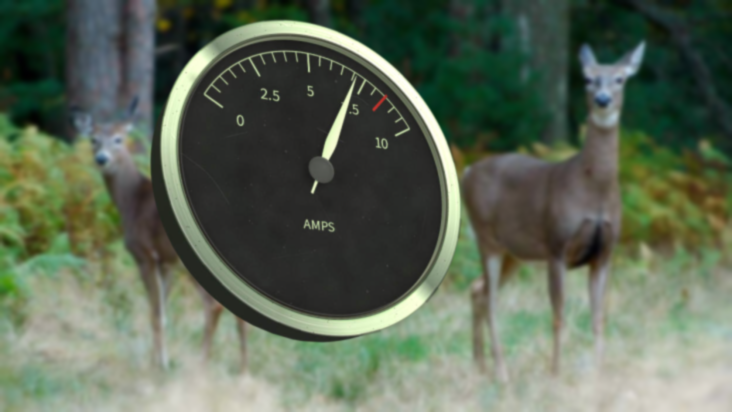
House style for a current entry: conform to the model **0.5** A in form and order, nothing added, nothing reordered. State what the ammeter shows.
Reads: **7** A
